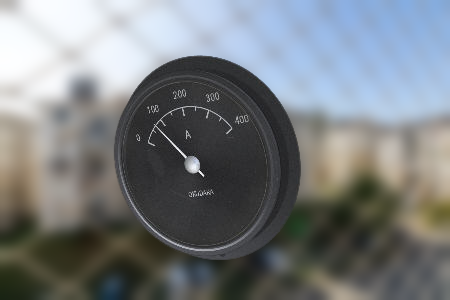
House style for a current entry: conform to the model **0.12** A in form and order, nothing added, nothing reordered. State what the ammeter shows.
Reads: **75** A
